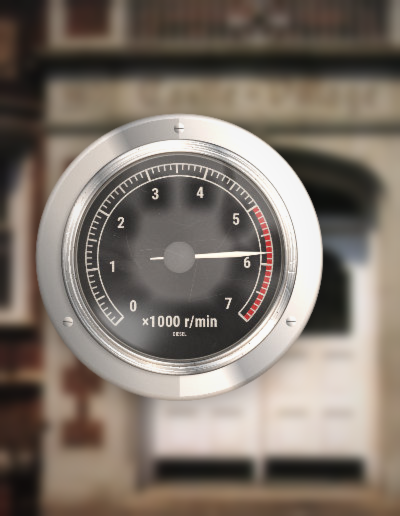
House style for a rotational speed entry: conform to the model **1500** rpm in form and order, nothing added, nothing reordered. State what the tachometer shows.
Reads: **5800** rpm
